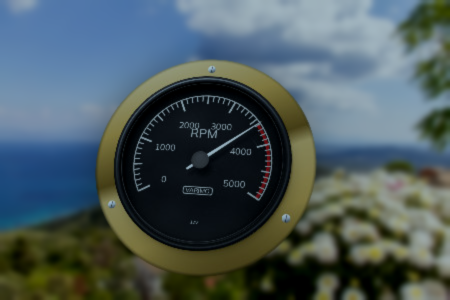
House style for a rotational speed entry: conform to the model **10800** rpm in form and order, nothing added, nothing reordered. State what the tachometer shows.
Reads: **3600** rpm
